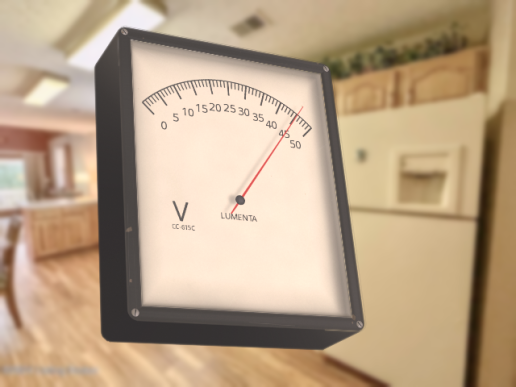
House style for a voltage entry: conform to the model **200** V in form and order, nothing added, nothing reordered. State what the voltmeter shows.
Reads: **45** V
